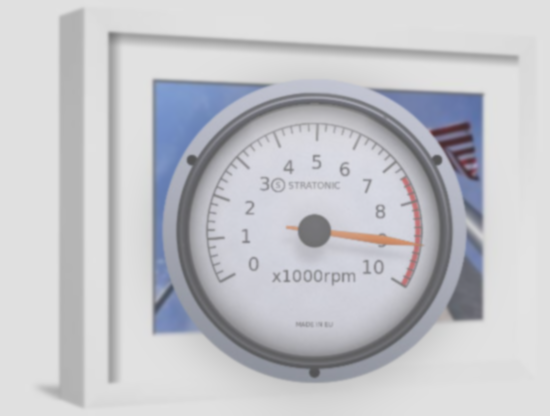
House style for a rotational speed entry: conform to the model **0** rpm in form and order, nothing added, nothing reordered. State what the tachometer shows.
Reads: **9000** rpm
